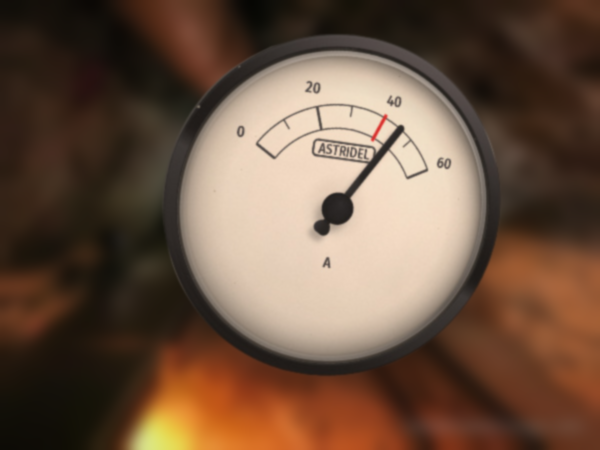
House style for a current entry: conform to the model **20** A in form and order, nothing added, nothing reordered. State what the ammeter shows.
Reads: **45** A
